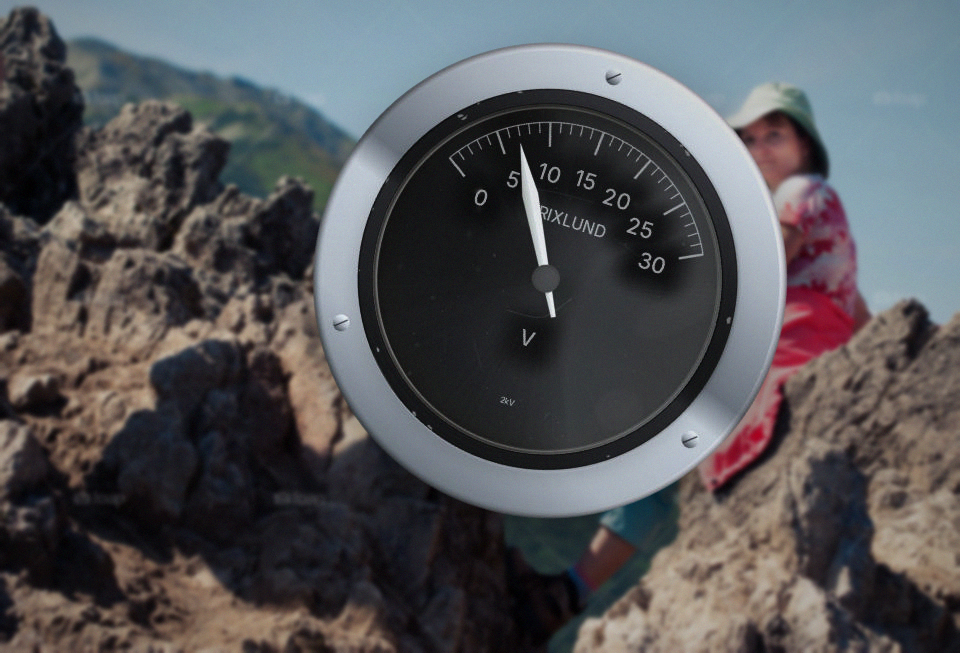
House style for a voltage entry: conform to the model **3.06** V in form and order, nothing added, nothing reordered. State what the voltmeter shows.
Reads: **7** V
